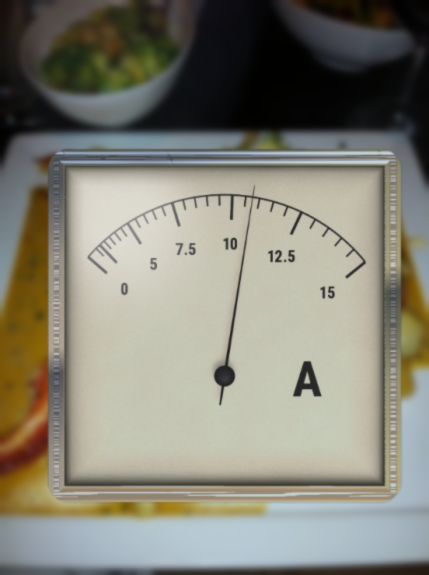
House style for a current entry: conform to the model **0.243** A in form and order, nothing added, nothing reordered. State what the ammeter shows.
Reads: **10.75** A
